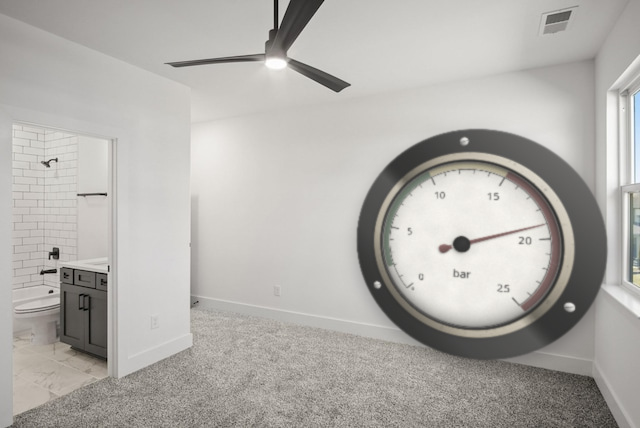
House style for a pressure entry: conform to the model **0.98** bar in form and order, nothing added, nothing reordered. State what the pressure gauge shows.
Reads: **19** bar
